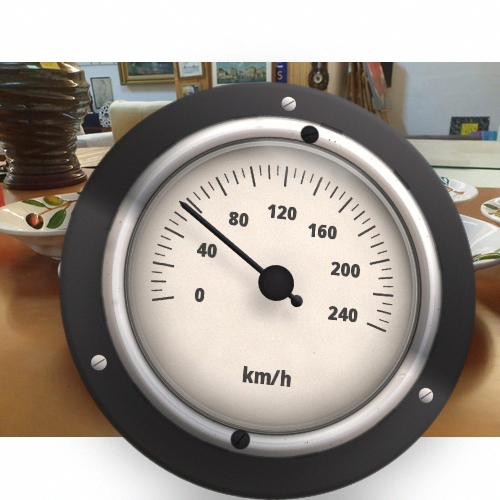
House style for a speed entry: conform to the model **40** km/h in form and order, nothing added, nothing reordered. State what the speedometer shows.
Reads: **55** km/h
